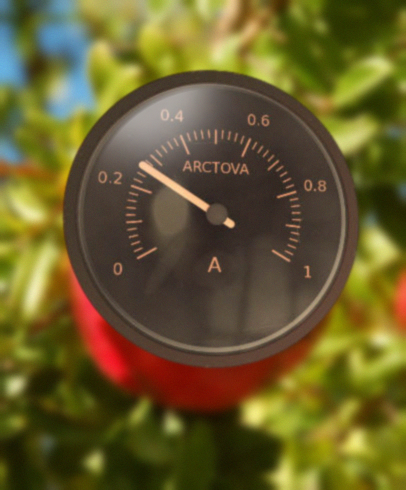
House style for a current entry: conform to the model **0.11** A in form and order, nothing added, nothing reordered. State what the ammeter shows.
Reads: **0.26** A
